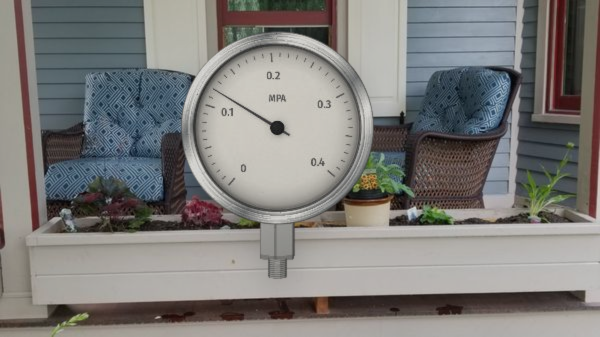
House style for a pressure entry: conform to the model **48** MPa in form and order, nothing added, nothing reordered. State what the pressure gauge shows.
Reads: **0.12** MPa
